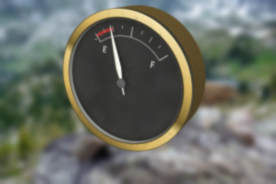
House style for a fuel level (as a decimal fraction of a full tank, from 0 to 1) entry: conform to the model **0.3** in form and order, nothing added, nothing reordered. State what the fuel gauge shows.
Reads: **0.25**
